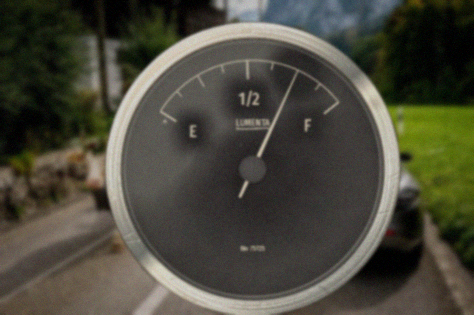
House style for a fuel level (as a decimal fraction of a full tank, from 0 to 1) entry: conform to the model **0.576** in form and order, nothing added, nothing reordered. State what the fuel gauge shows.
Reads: **0.75**
